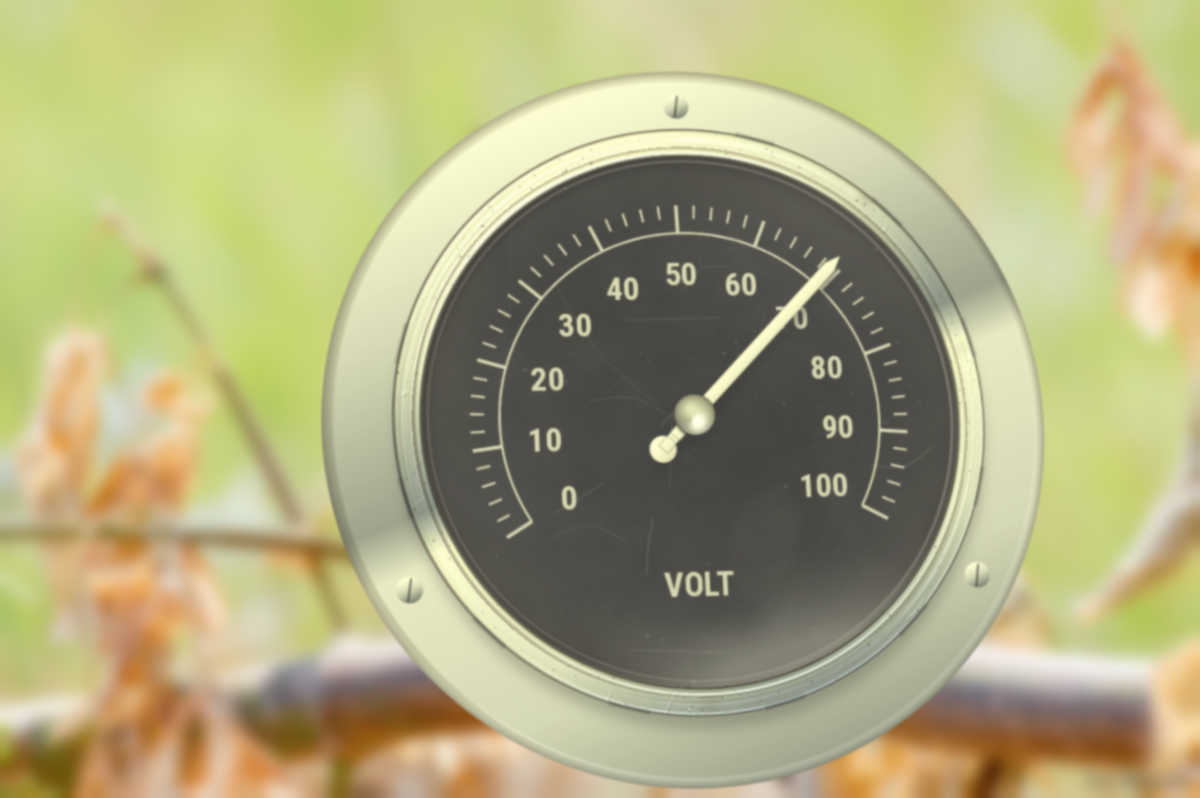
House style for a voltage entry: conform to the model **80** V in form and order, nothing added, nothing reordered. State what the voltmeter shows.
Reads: **69** V
